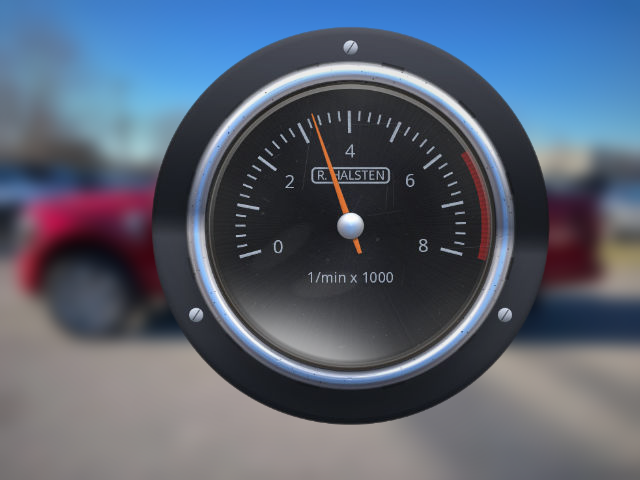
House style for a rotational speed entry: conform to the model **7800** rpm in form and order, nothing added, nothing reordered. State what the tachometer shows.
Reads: **3300** rpm
